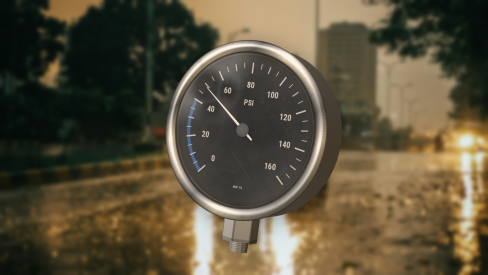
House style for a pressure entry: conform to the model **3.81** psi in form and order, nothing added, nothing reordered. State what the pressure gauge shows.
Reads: **50** psi
